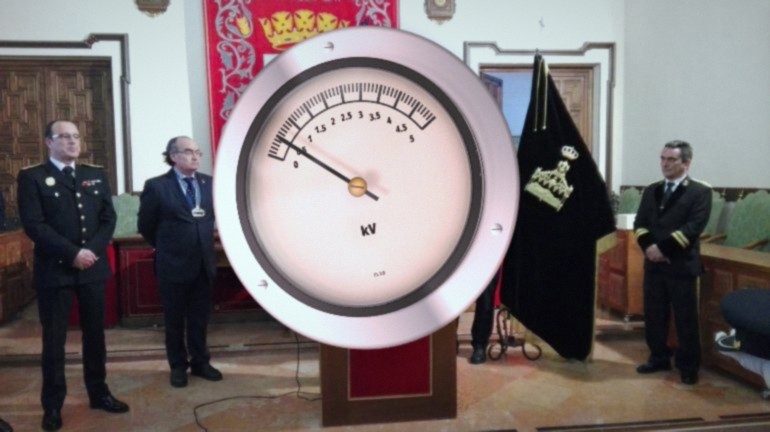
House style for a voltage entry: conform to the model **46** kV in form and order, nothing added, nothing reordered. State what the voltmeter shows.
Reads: **0.5** kV
